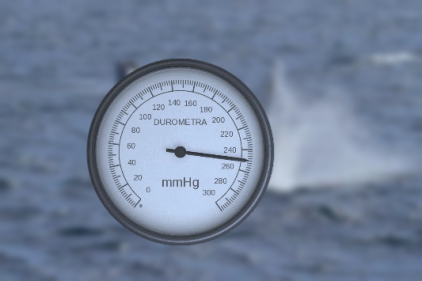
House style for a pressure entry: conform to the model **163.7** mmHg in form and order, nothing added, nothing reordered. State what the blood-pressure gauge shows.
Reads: **250** mmHg
